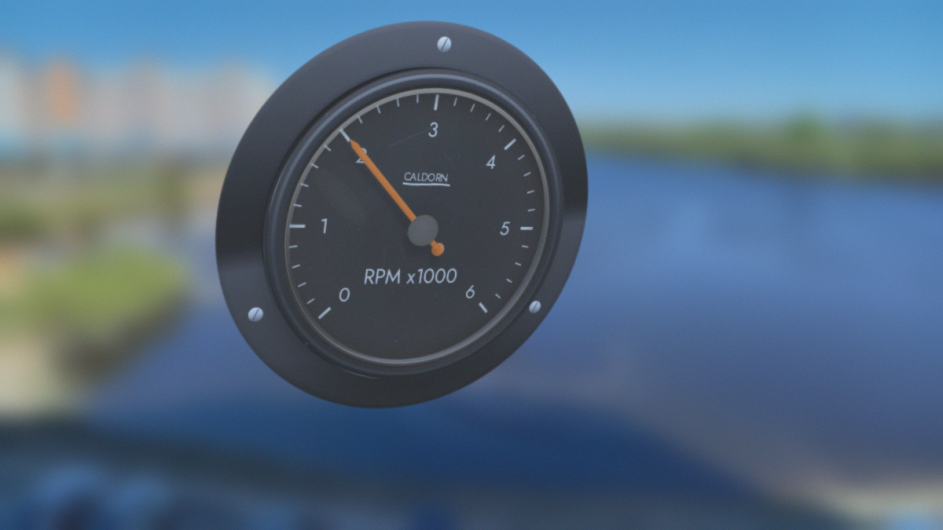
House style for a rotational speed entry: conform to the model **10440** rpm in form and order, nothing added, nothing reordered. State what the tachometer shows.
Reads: **2000** rpm
